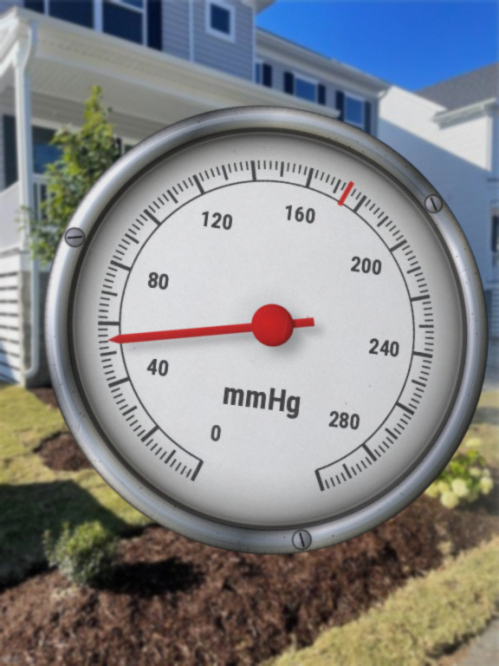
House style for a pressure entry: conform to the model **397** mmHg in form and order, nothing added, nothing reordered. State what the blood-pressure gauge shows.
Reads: **54** mmHg
